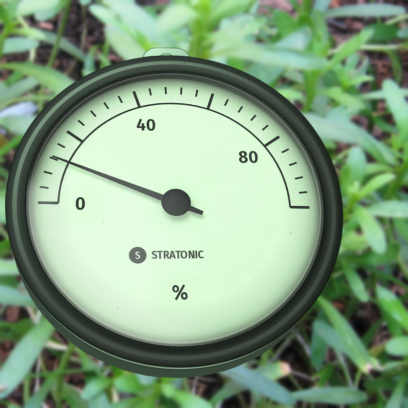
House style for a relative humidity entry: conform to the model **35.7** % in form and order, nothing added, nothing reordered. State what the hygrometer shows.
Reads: **12** %
